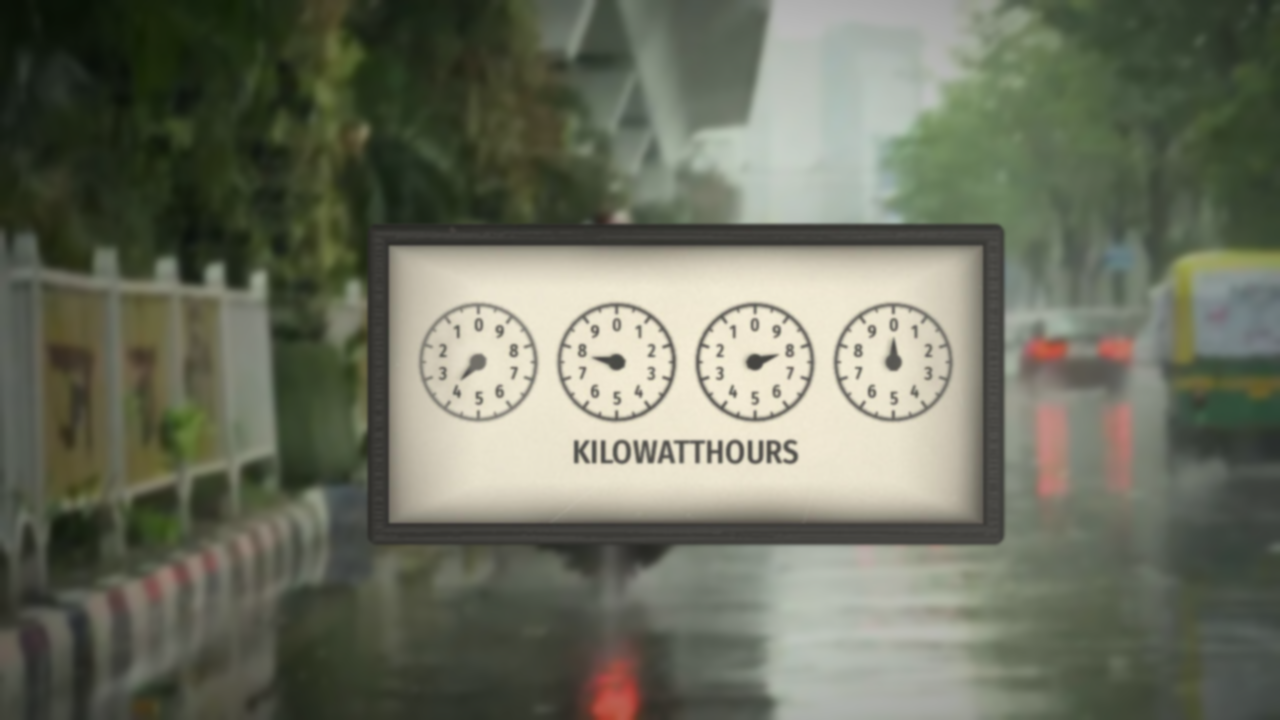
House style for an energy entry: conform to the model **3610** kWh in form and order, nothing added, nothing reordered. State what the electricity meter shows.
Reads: **3780** kWh
